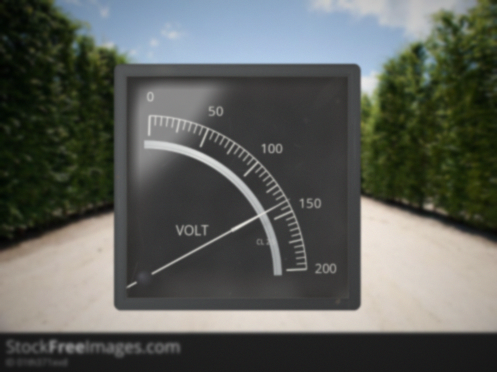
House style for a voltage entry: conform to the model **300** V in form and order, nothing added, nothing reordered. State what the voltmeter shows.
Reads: **140** V
